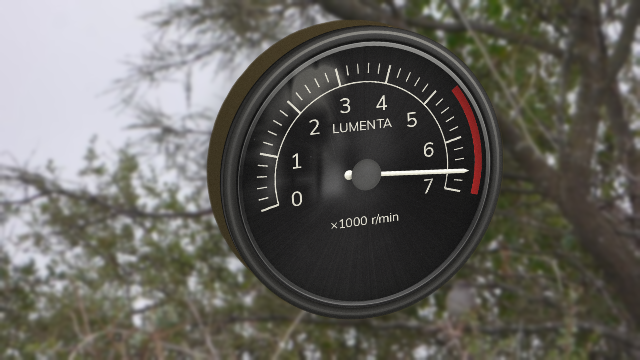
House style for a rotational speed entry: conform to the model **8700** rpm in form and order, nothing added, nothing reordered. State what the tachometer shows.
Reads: **6600** rpm
